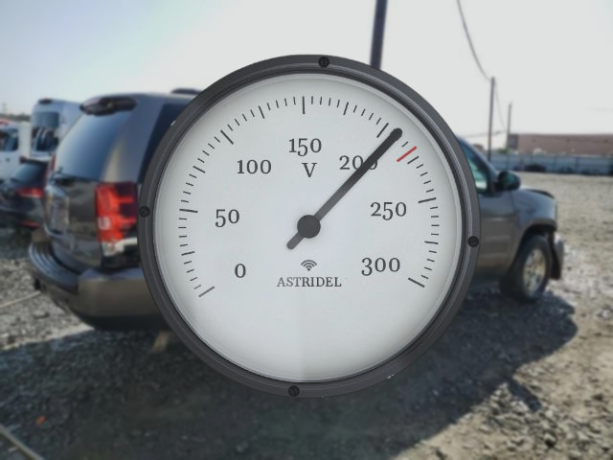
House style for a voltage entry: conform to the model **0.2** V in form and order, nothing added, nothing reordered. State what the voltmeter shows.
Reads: **207.5** V
